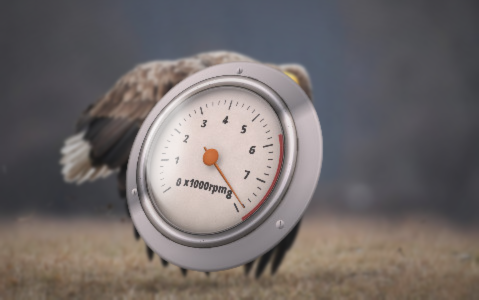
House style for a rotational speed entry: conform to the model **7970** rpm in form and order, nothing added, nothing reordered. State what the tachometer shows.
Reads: **7800** rpm
